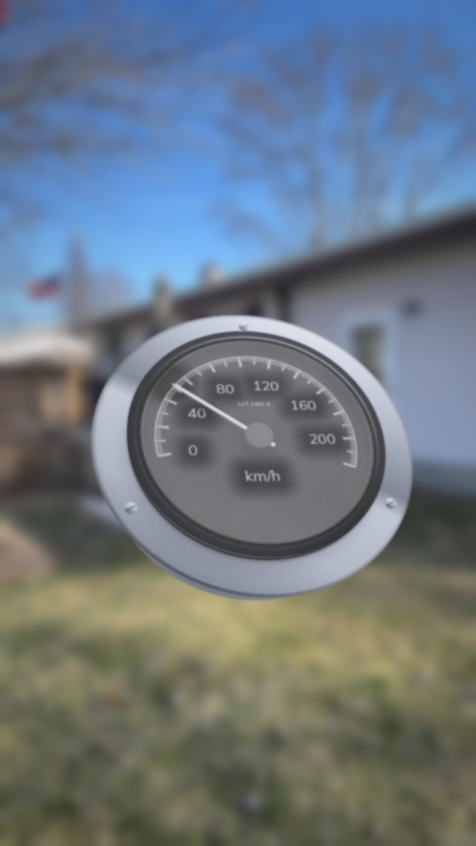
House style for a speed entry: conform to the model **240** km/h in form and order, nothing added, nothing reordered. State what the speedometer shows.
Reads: **50** km/h
